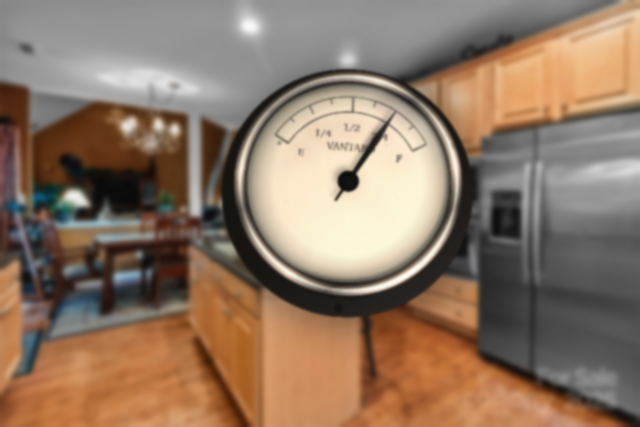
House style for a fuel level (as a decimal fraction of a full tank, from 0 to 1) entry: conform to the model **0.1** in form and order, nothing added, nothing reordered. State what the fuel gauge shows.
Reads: **0.75**
